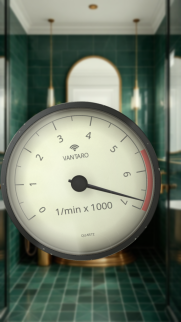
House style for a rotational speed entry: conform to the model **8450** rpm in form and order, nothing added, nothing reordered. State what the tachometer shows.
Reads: **6750** rpm
